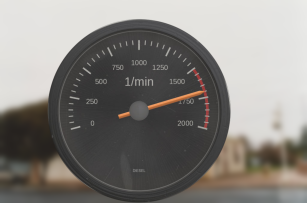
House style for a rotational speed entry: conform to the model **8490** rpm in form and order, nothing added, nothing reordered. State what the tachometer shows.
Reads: **1700** rpm
